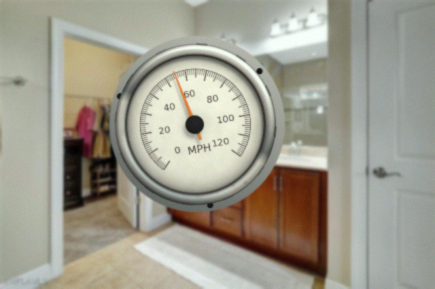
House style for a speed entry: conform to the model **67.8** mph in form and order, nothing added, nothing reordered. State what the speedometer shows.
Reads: **55** mph
